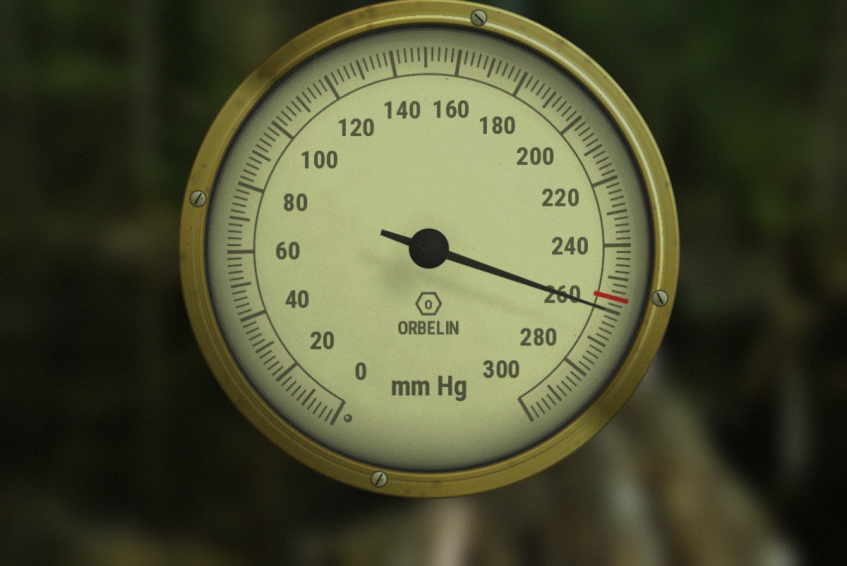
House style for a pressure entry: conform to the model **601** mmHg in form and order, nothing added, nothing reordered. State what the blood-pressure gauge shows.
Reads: **260** mmHg
